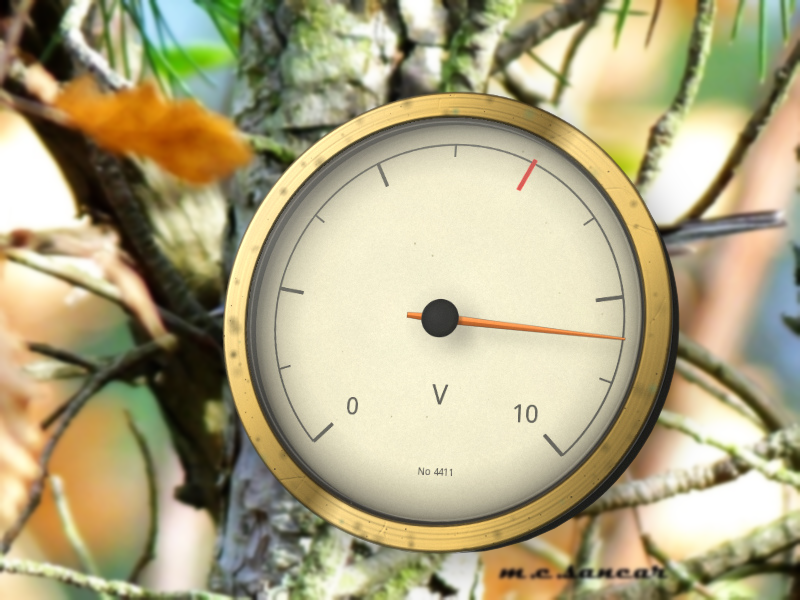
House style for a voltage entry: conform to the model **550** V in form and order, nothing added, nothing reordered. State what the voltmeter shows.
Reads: **8.5** V
